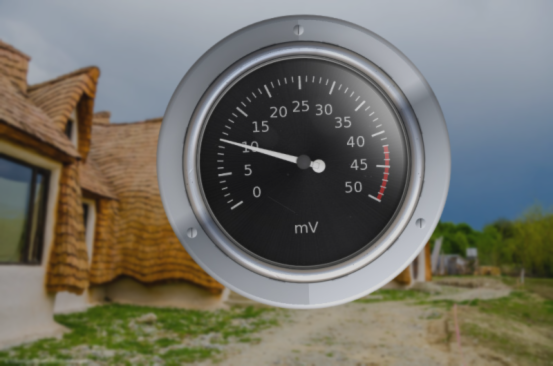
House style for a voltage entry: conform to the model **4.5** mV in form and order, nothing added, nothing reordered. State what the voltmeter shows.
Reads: **10** mV
